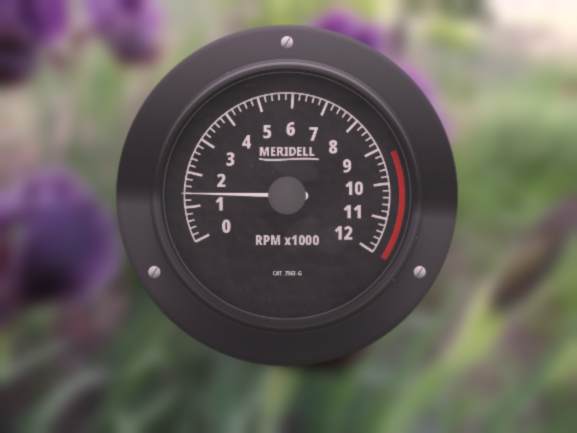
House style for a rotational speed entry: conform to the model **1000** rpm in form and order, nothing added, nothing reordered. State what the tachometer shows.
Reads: **1400** rpm
